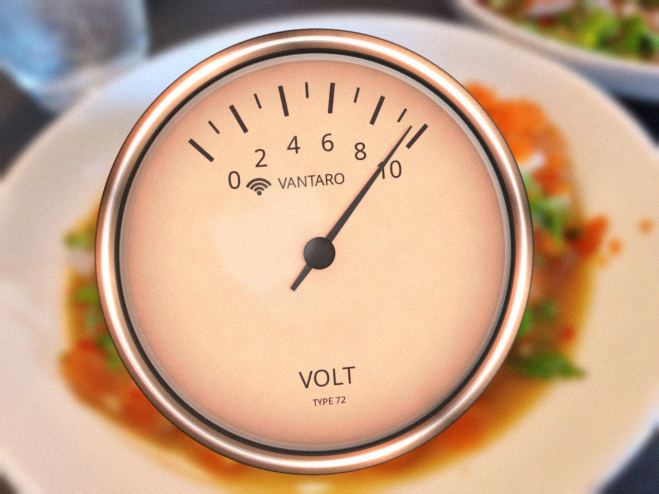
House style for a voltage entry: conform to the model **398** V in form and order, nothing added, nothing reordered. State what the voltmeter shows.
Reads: **9.5** V
